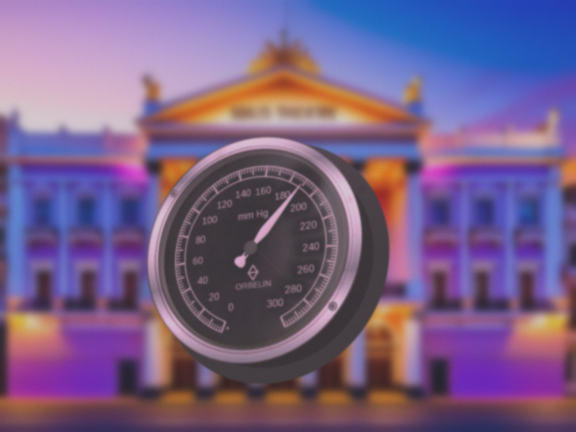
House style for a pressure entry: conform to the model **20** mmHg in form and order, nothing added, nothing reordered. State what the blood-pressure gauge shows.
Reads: **190** mmHg
